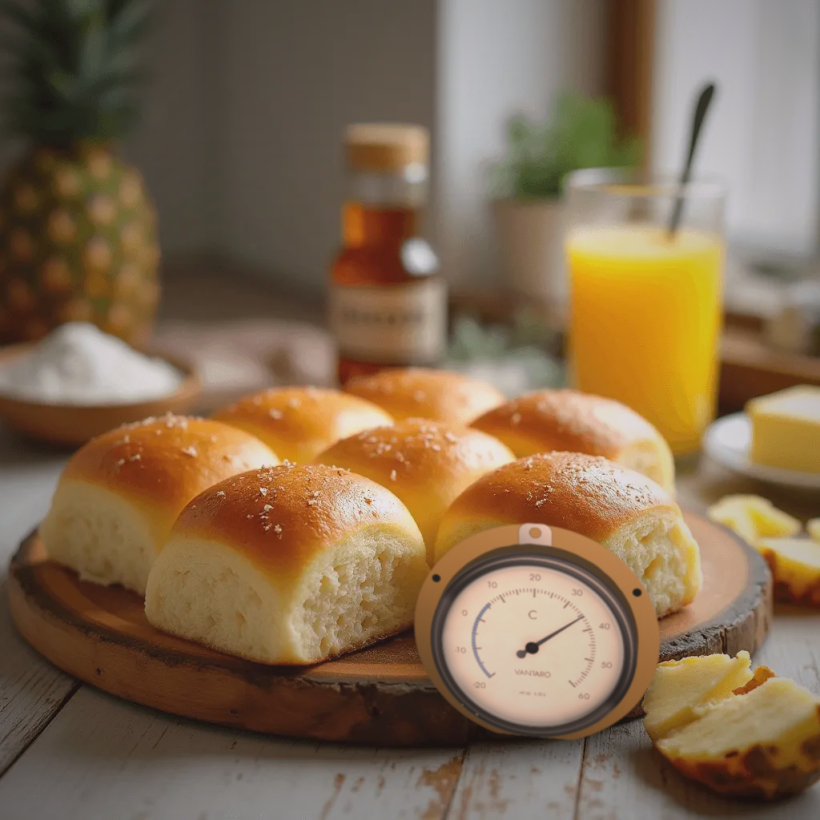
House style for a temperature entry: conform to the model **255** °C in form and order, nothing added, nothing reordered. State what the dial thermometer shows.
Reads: **35** °C
